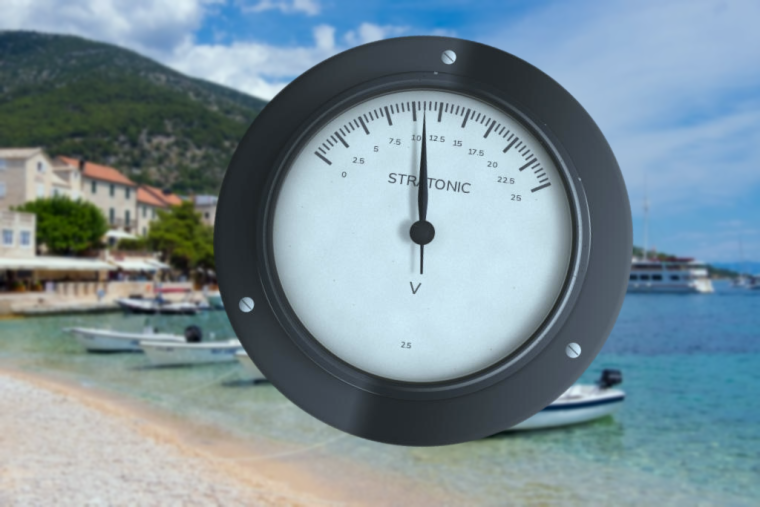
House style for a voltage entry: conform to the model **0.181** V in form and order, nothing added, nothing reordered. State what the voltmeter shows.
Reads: **11** V
